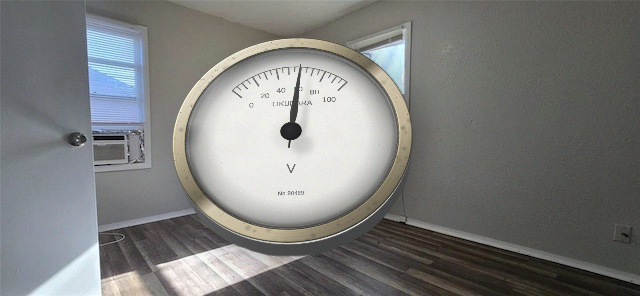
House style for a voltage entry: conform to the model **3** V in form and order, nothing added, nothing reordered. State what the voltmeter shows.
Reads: **60** V
